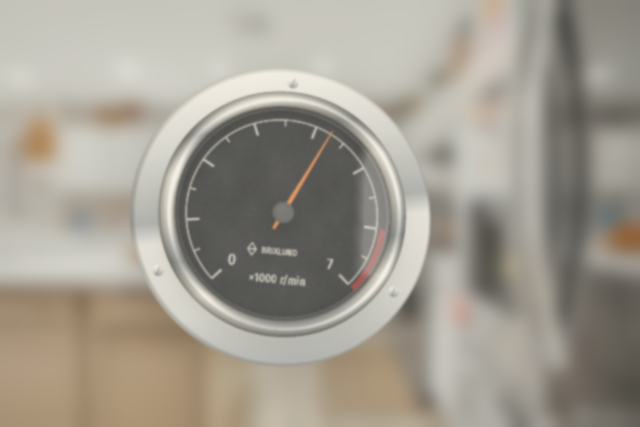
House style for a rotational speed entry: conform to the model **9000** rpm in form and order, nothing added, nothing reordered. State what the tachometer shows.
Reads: **4250** rpm
